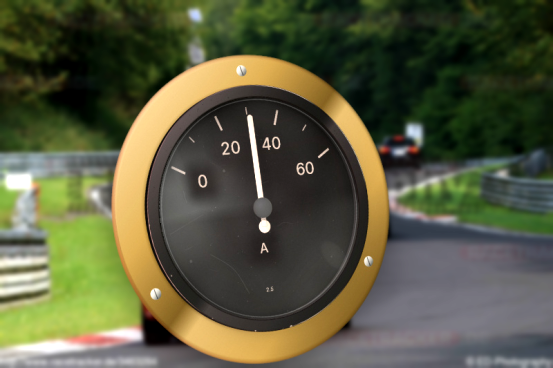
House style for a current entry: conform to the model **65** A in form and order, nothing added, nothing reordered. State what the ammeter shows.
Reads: **30** A
